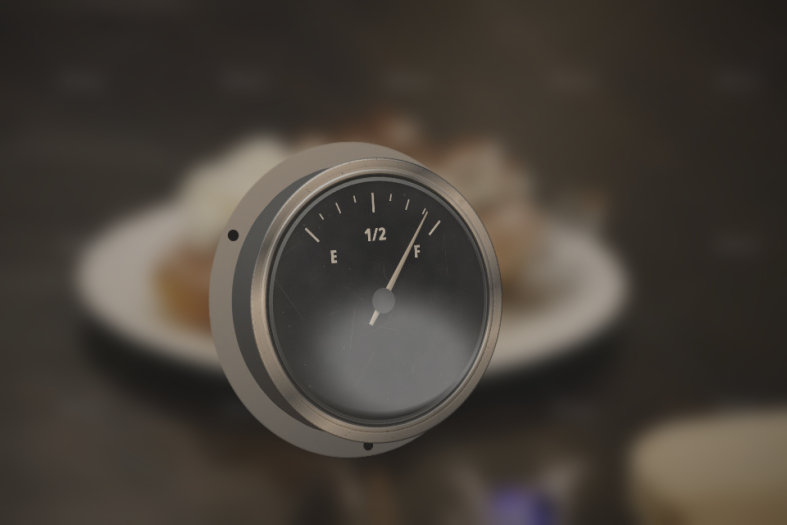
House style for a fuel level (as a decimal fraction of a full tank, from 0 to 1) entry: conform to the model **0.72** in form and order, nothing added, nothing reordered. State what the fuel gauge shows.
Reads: **0.875**
